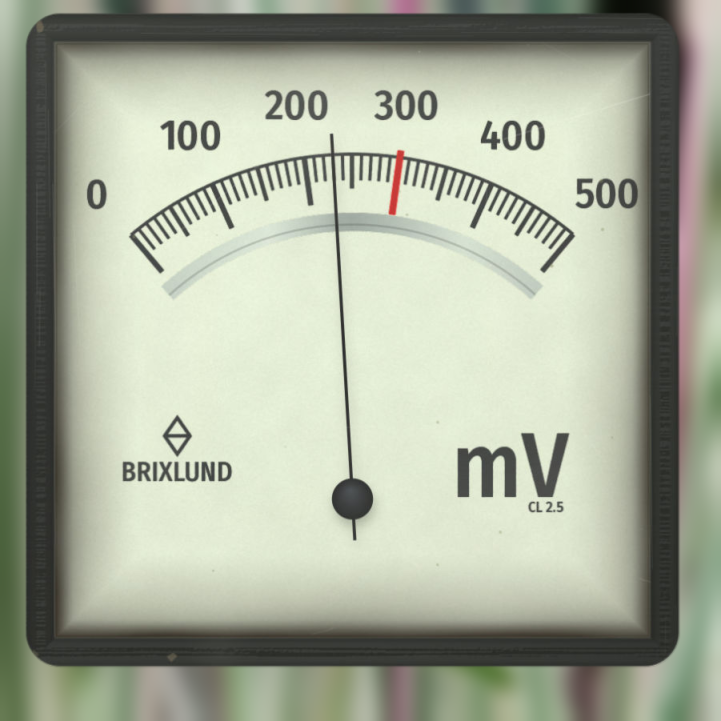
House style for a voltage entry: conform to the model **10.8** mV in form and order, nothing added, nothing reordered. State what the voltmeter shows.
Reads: **230** mV
